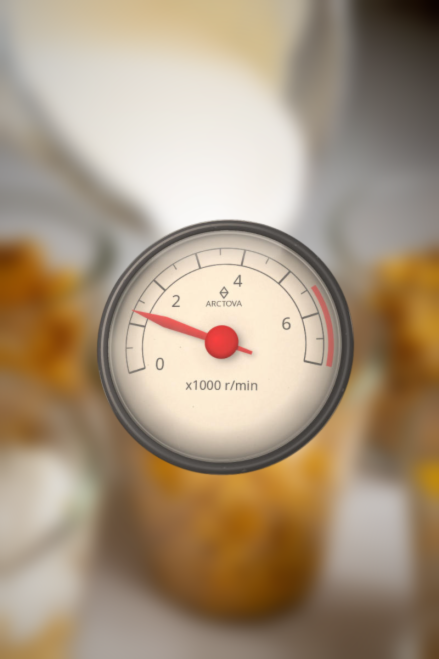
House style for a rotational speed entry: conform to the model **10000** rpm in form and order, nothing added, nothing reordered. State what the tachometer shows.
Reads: **1250** rpm
